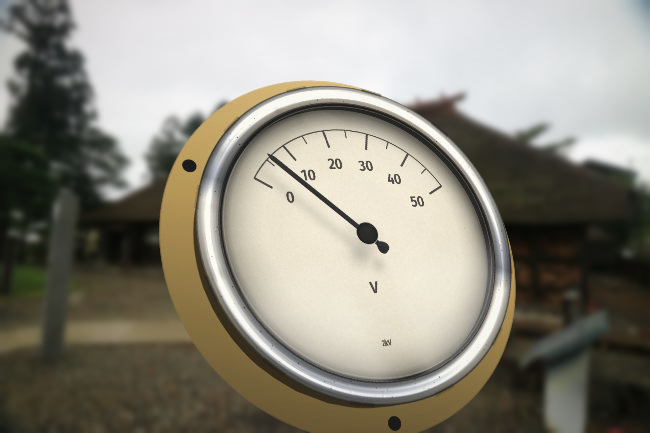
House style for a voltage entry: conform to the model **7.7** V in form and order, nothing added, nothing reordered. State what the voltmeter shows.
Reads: **5** V
